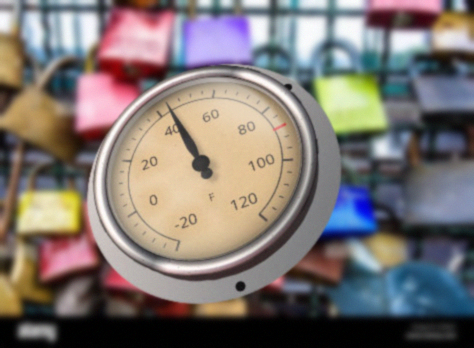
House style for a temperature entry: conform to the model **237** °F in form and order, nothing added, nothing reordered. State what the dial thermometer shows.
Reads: **44** °F
